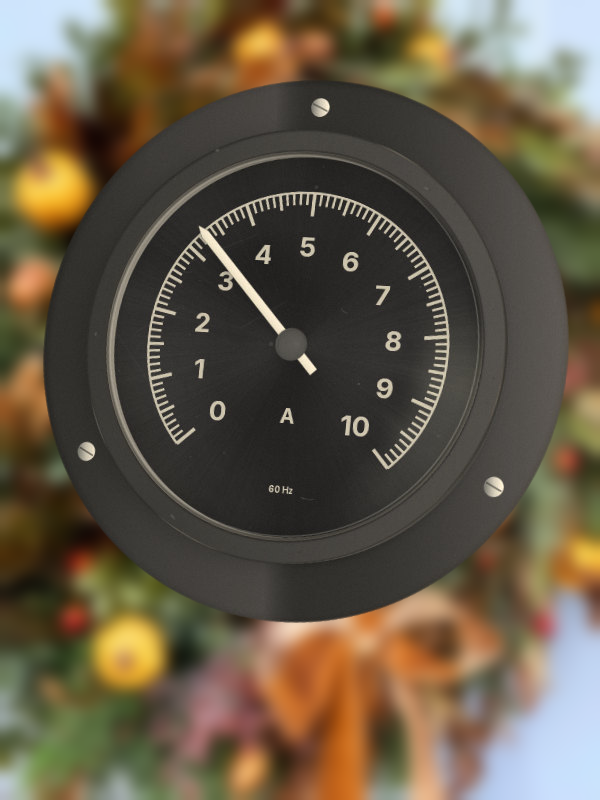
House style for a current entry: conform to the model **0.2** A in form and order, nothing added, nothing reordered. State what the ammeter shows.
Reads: **3.3** A
